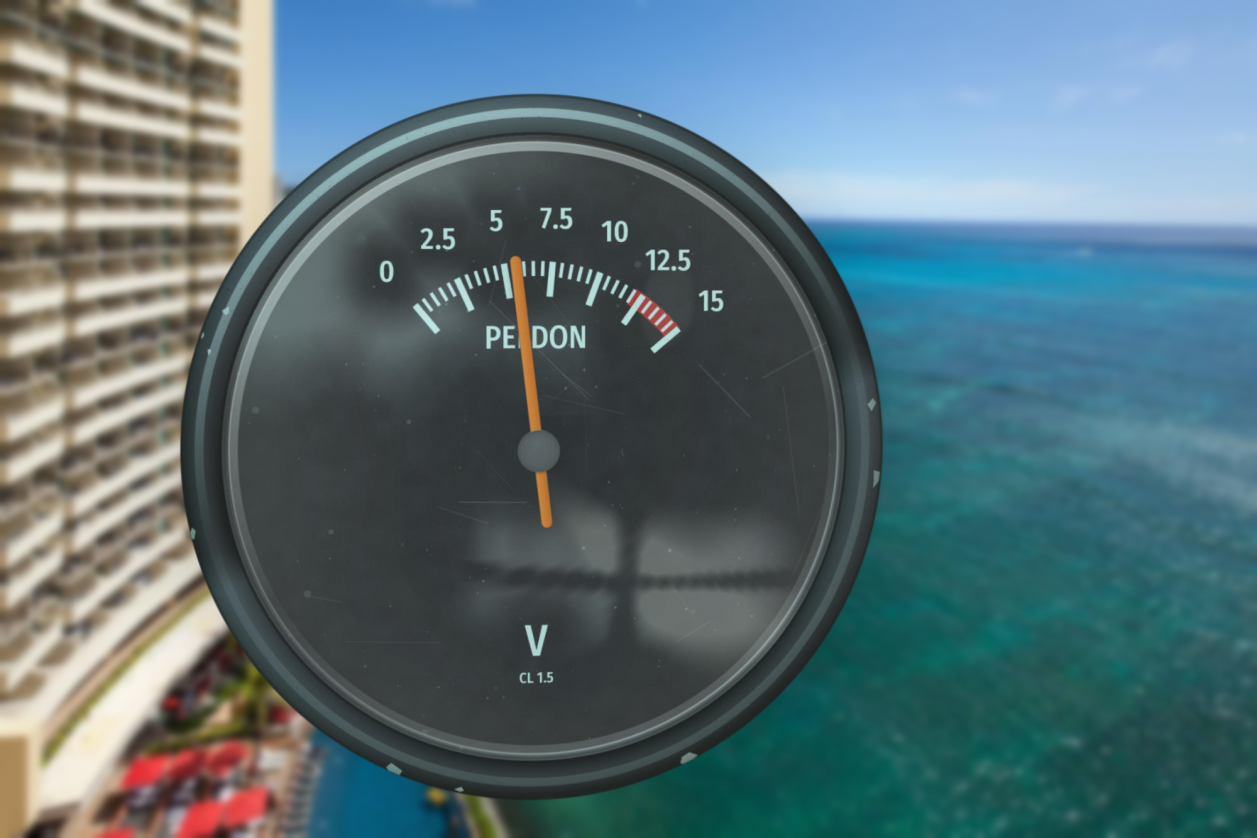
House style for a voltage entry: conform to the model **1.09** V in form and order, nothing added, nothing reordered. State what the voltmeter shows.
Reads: **5.5** V
